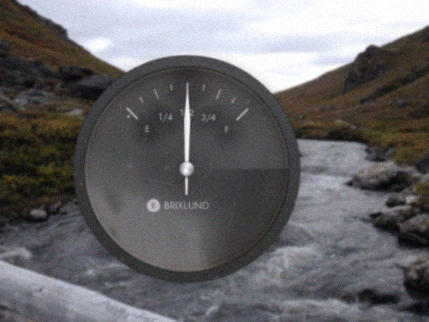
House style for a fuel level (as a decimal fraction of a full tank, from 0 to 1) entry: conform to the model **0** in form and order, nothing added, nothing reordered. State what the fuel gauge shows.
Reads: **0.5**
